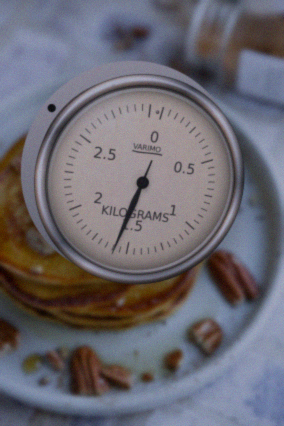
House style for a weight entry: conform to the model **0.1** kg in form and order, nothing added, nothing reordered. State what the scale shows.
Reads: **1.6** kg
